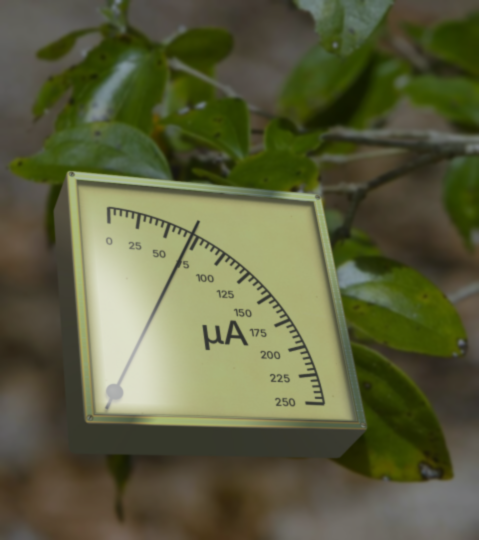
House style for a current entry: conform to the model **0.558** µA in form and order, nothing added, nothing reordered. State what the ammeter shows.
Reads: **70** µA
